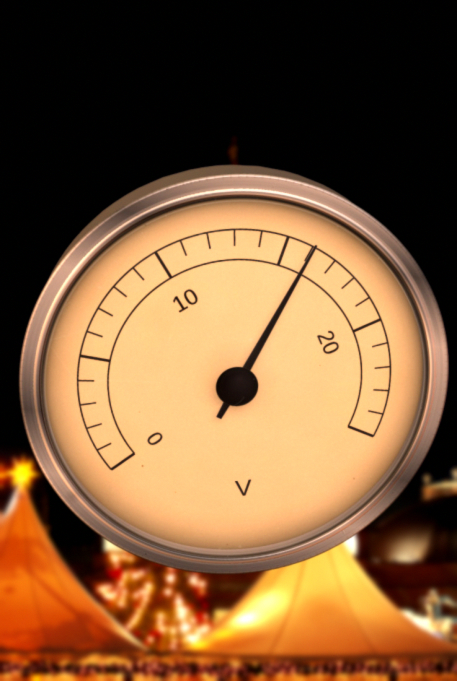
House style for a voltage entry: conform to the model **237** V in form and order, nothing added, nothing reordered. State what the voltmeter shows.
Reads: **16** V
